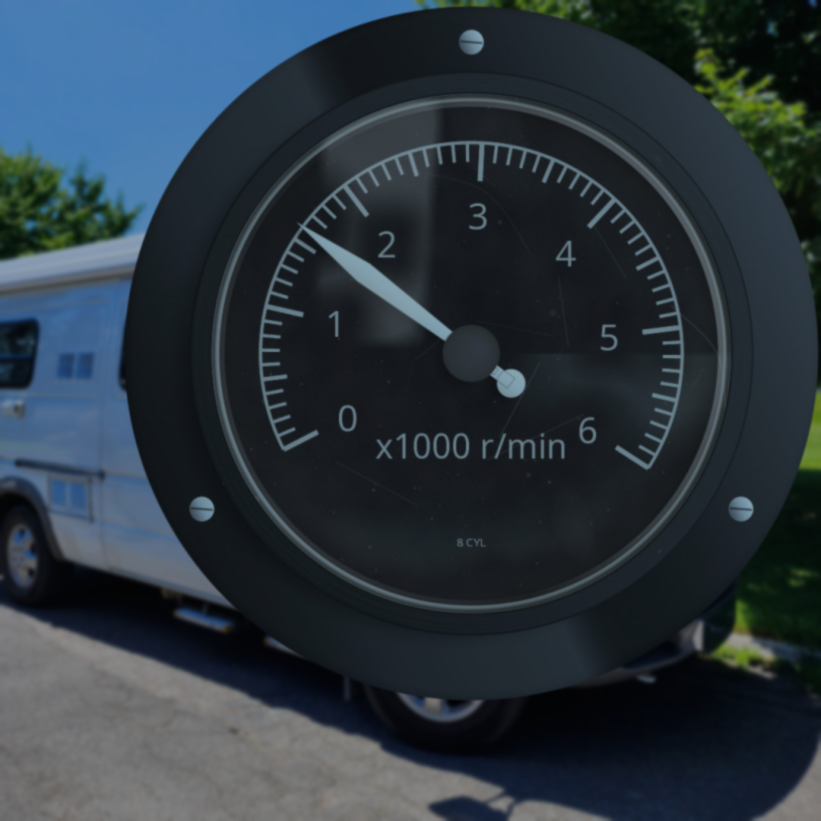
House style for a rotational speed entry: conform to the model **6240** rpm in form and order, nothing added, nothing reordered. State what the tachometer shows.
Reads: **1600** rpm
